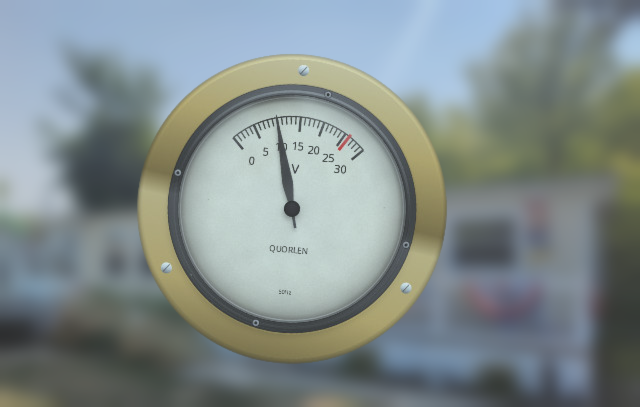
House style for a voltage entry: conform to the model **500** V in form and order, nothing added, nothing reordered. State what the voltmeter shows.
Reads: **10** V
